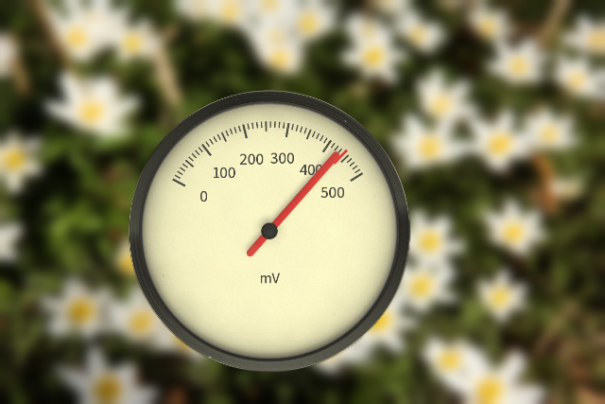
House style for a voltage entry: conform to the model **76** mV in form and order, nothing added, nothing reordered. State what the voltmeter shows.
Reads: **430** mV
